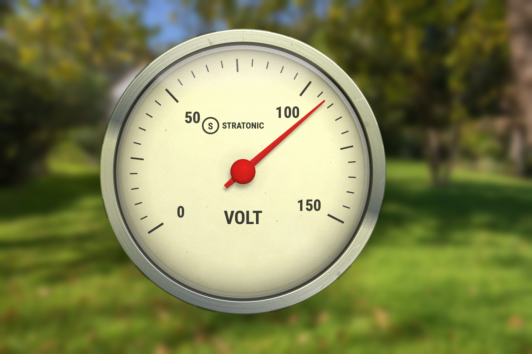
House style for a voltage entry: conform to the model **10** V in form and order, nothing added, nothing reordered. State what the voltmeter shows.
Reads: **107.5** V
